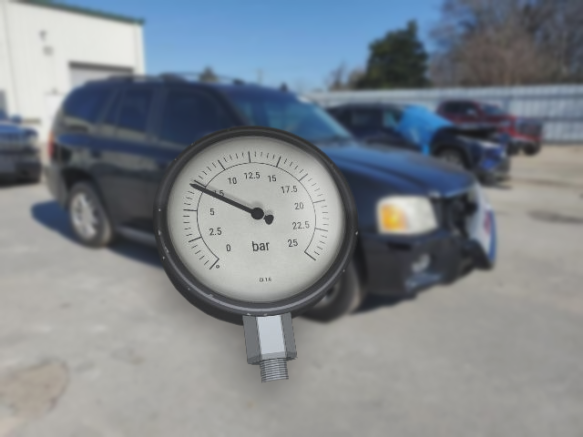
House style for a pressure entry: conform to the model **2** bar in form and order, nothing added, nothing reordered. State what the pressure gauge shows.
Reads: **7** bar
